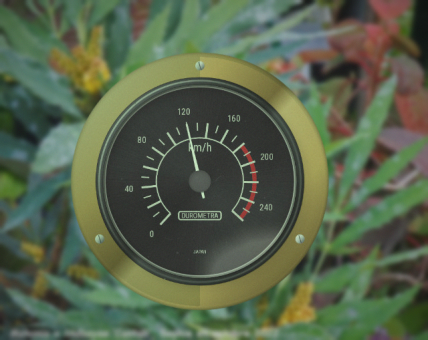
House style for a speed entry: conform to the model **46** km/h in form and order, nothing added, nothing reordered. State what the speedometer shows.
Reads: **120** km/h
